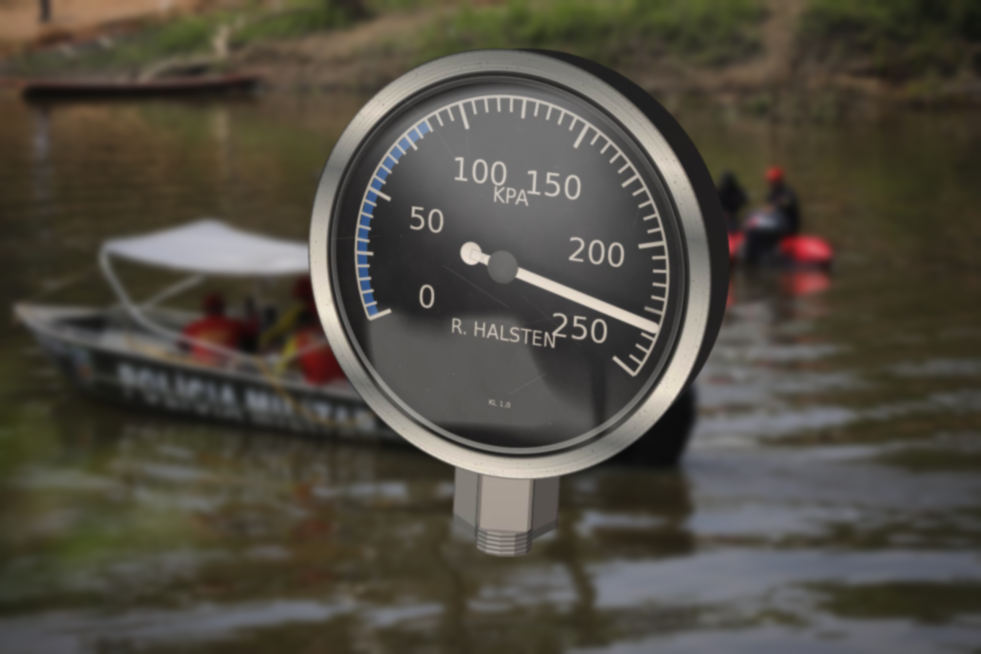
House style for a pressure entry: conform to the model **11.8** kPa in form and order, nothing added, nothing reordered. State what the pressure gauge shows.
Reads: **230** kPa
